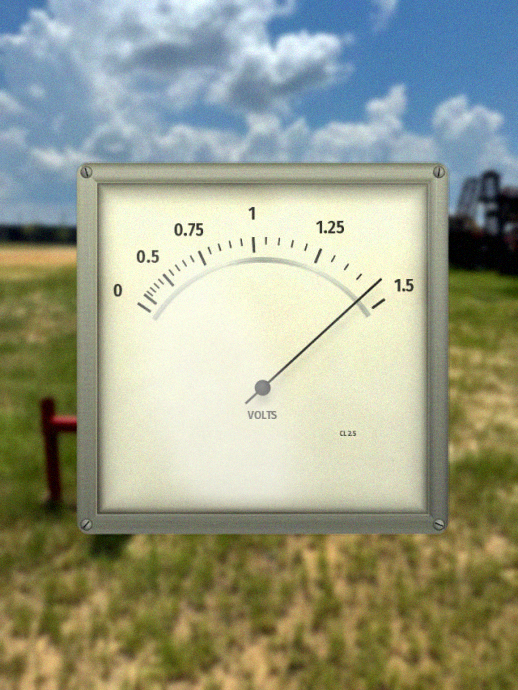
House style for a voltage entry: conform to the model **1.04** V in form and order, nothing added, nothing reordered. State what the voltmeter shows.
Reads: **1.45** V
